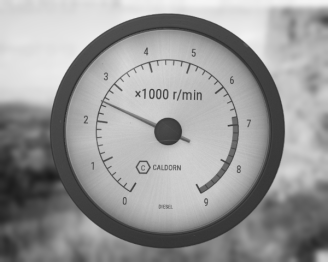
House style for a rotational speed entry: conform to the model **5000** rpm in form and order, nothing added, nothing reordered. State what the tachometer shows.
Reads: **2500** rpm
